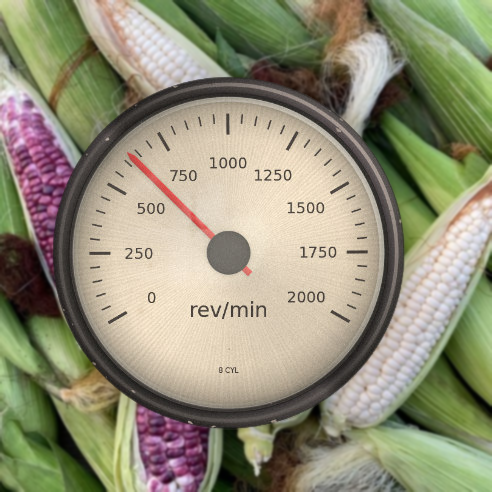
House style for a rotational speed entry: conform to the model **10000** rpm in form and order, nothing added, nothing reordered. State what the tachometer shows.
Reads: **625** rpm
